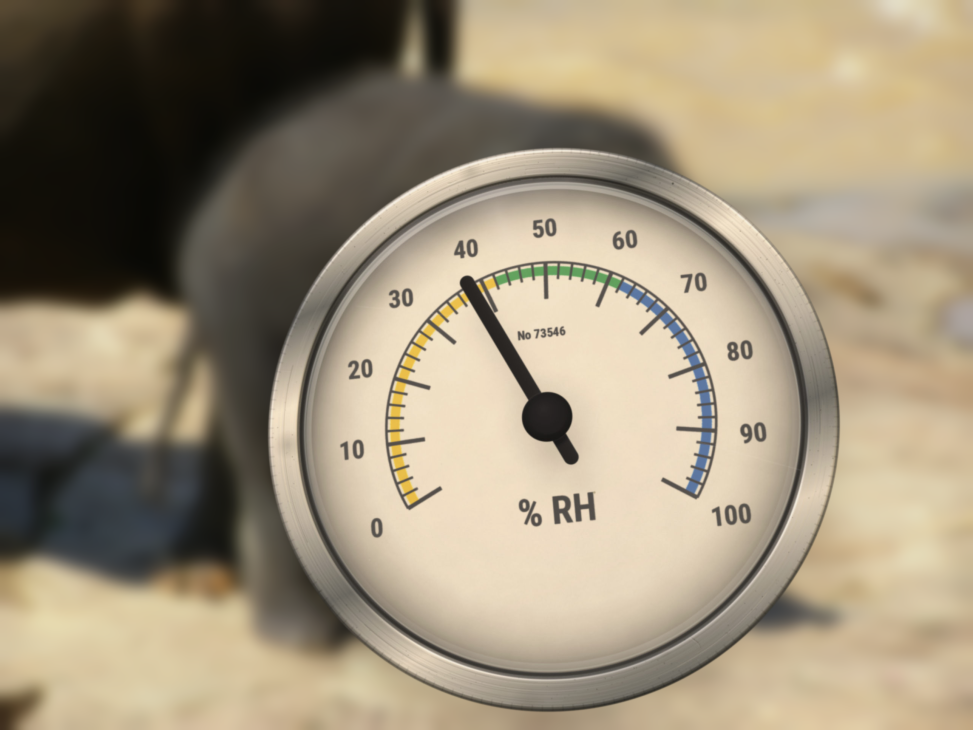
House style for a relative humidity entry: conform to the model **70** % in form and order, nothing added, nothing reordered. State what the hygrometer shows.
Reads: **38** %
